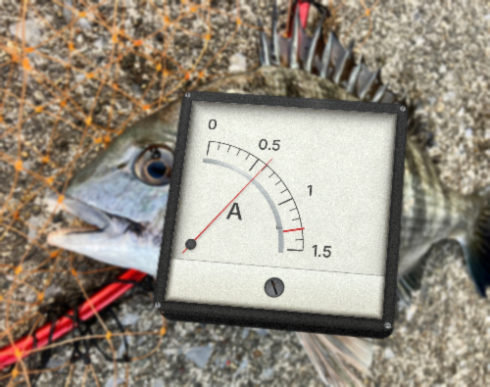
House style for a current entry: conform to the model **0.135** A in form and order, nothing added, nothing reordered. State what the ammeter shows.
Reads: **0.6** A
